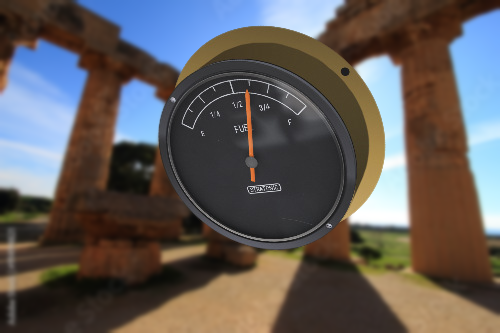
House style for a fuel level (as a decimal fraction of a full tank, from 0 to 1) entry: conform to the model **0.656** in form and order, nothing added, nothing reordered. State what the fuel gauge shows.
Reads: **0.625**
